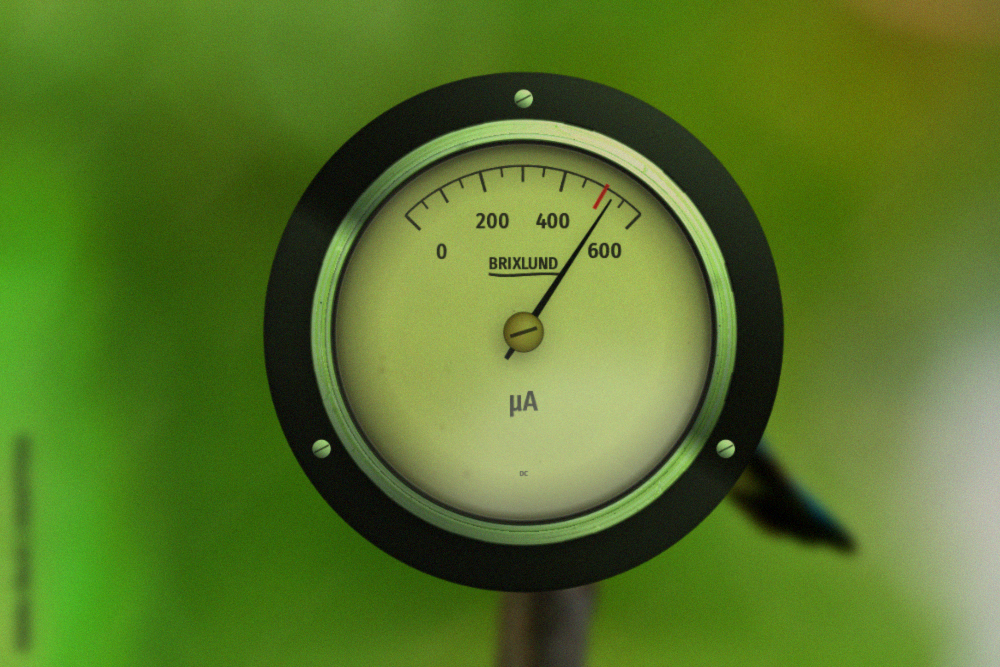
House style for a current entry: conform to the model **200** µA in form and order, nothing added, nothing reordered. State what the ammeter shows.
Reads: **525** µA
